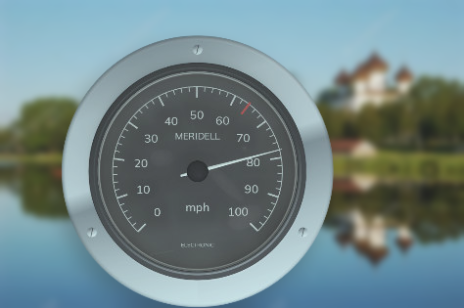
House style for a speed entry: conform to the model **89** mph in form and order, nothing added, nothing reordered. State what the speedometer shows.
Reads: **78** mph
